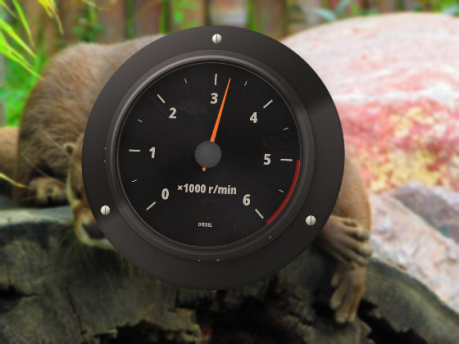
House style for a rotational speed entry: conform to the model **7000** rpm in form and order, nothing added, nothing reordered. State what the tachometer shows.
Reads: **3250** rpm
